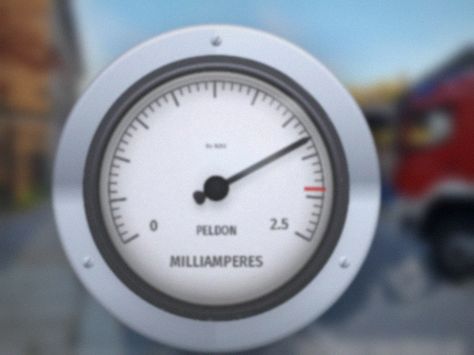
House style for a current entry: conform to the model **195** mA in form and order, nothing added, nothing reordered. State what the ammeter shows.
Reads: **1.9** mA
